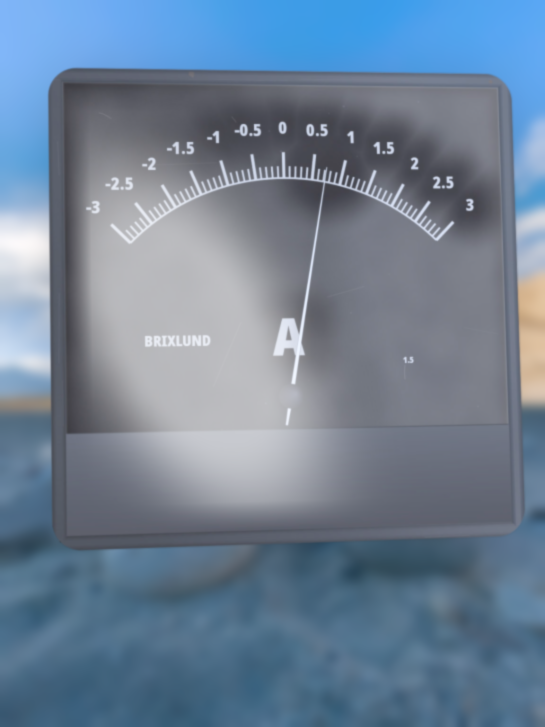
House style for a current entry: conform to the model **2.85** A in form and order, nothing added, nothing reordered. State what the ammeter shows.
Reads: **0.7** A
